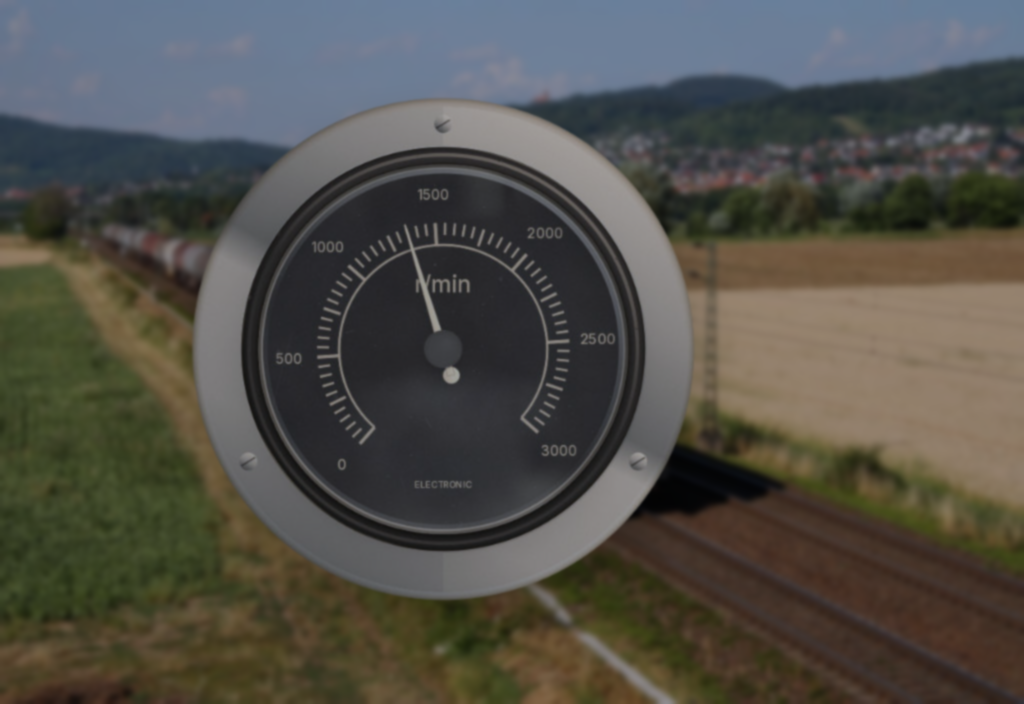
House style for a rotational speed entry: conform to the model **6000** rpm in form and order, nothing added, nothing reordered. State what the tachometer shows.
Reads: **1350** rpm
